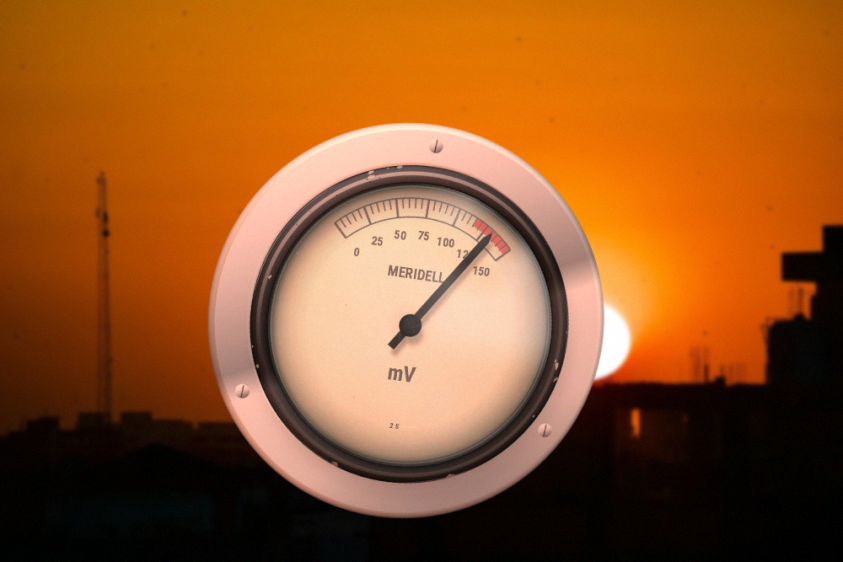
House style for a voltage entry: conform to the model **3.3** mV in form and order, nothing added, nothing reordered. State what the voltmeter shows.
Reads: **130** mV
